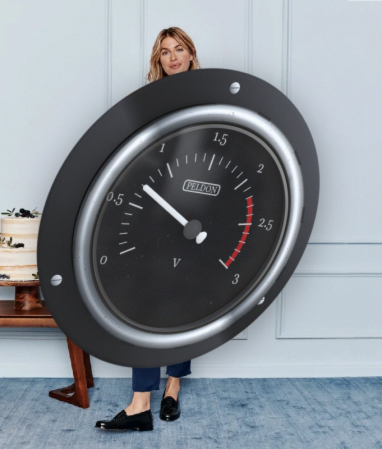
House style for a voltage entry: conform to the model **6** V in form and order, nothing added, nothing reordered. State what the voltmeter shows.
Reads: **0.7** V
